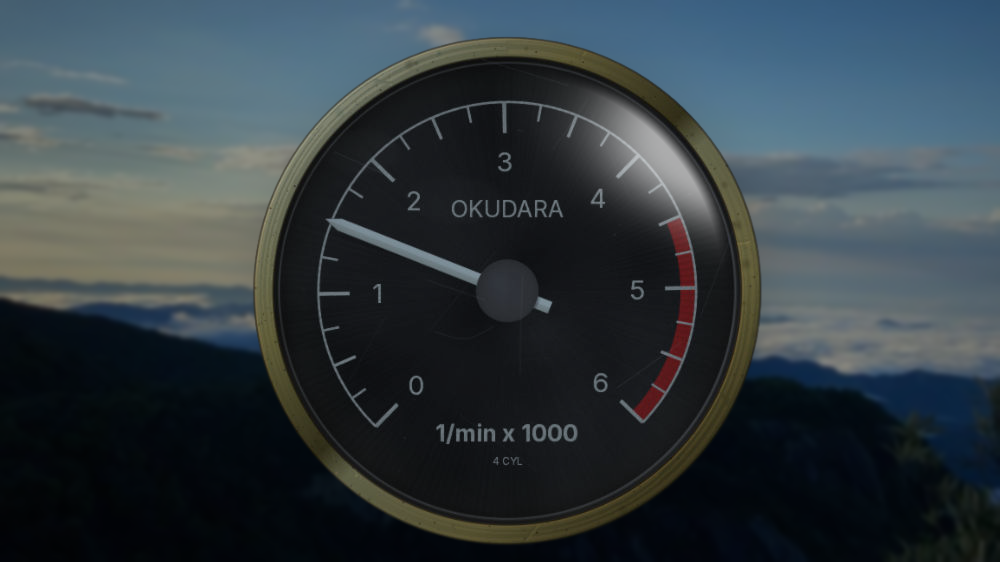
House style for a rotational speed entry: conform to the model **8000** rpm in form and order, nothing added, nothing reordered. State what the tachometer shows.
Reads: **1500** rpm
